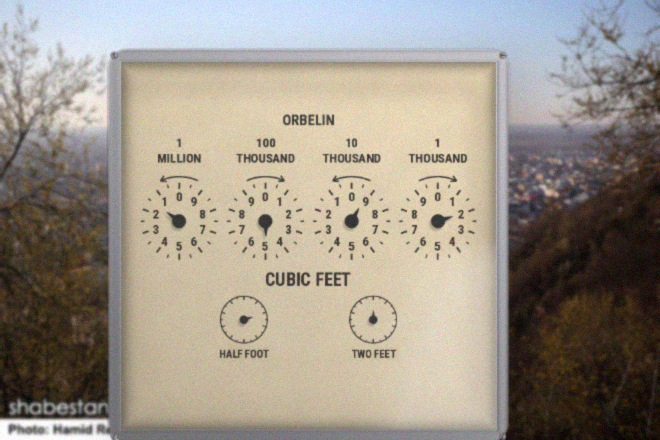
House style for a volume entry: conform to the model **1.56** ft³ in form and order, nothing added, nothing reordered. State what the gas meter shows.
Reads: **149200** ft³
